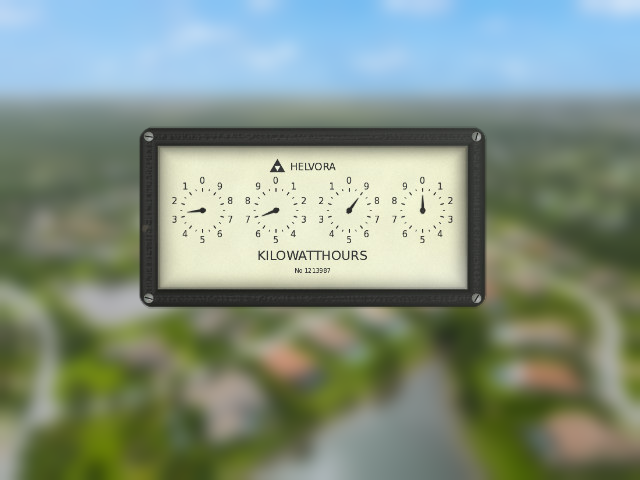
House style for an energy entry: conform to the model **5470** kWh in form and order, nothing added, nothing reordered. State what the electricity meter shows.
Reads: **2690** kWh
